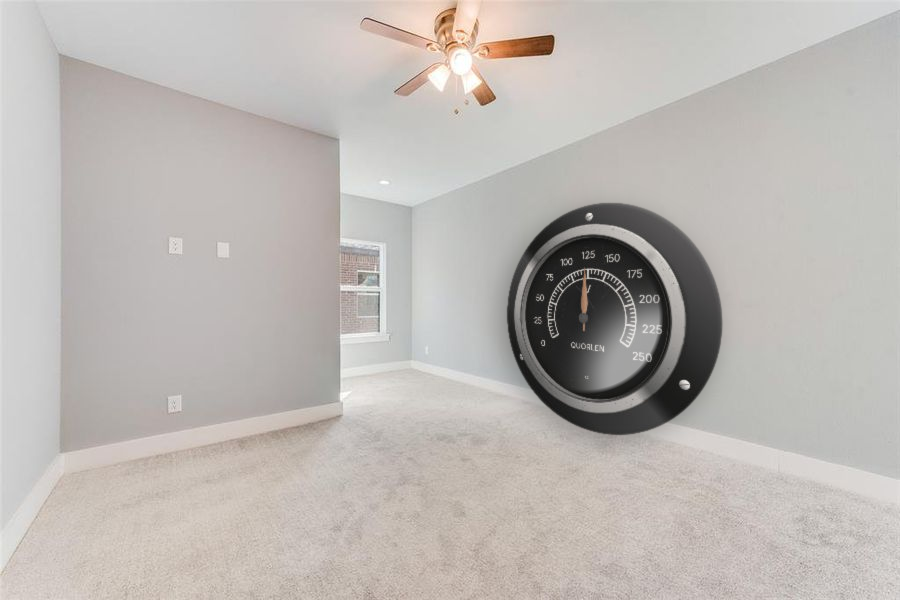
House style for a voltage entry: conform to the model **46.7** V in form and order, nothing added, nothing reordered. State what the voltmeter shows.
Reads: **125** V
